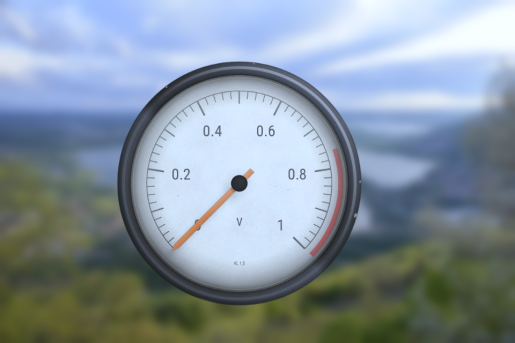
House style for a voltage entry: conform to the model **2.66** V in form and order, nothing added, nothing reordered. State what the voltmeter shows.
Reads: **0** V
